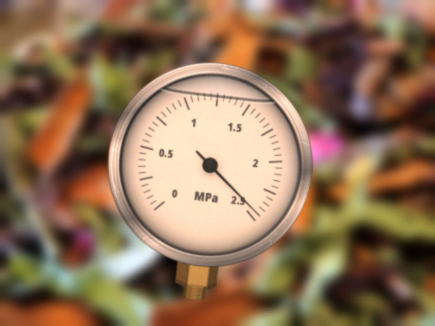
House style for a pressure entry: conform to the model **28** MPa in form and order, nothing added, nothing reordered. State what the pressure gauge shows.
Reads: **2.45** MPa
